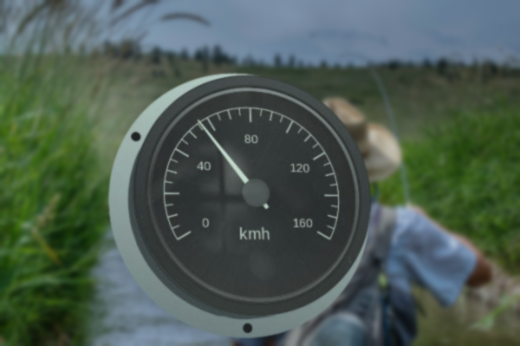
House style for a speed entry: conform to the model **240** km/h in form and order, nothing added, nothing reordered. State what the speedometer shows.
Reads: **55** km/h
